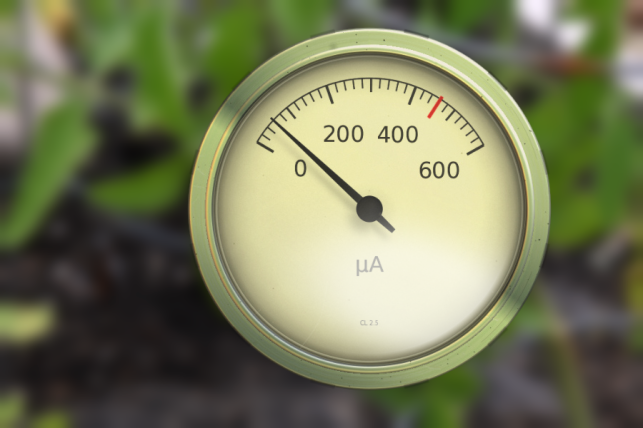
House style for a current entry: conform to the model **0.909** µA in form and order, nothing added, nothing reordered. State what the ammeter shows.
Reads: **60** µA
